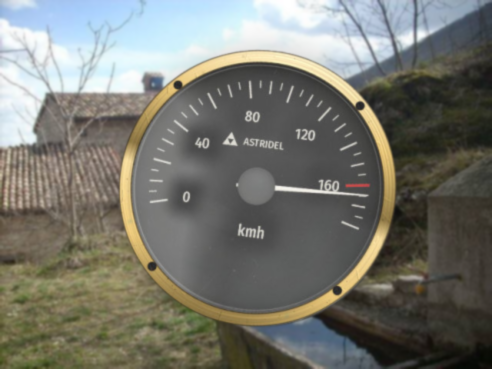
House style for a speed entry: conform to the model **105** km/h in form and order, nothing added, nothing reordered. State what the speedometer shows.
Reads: **165** km/h
